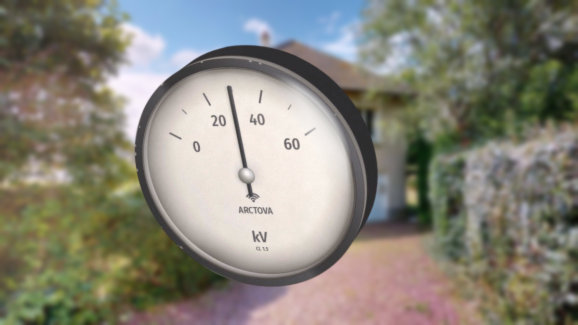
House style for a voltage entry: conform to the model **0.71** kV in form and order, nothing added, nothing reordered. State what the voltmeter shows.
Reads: **30** kV
